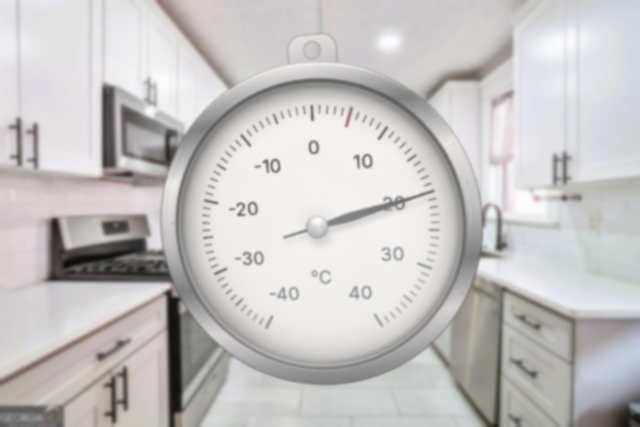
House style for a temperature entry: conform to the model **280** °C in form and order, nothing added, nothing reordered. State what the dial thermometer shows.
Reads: **20** °C
